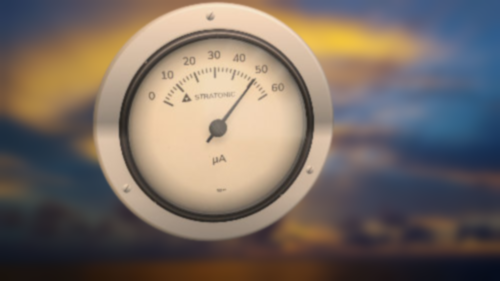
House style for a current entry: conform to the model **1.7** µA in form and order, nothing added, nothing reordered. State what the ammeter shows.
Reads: **50** µA
